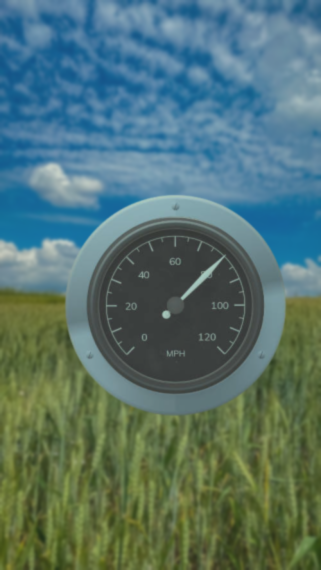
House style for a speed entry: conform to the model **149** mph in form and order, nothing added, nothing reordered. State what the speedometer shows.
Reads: **80** mph
